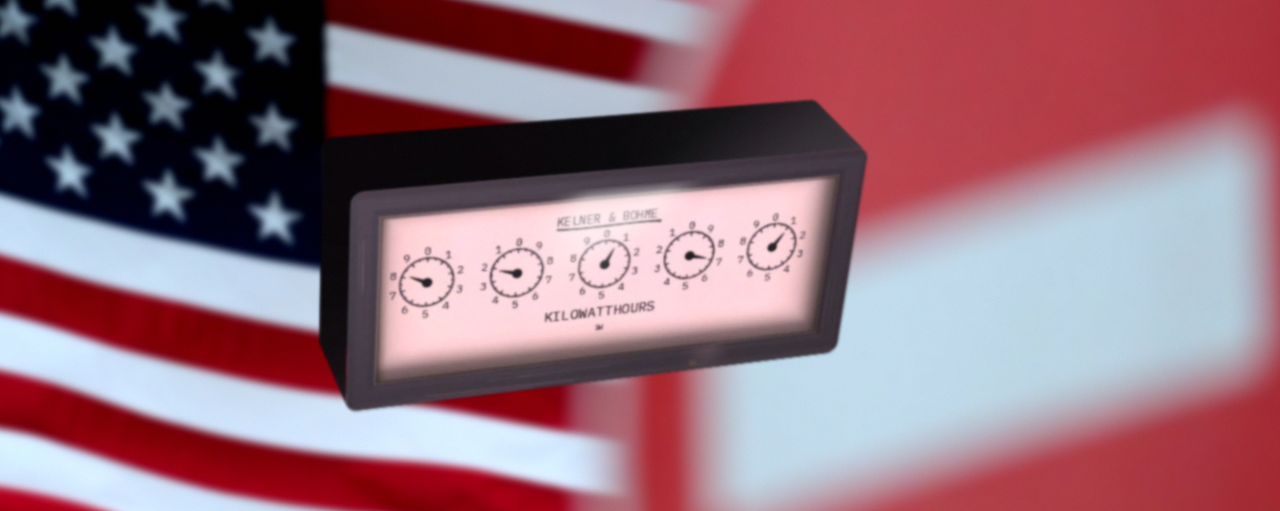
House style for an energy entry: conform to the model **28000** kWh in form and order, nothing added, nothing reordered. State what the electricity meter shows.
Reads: **82071** kWh
